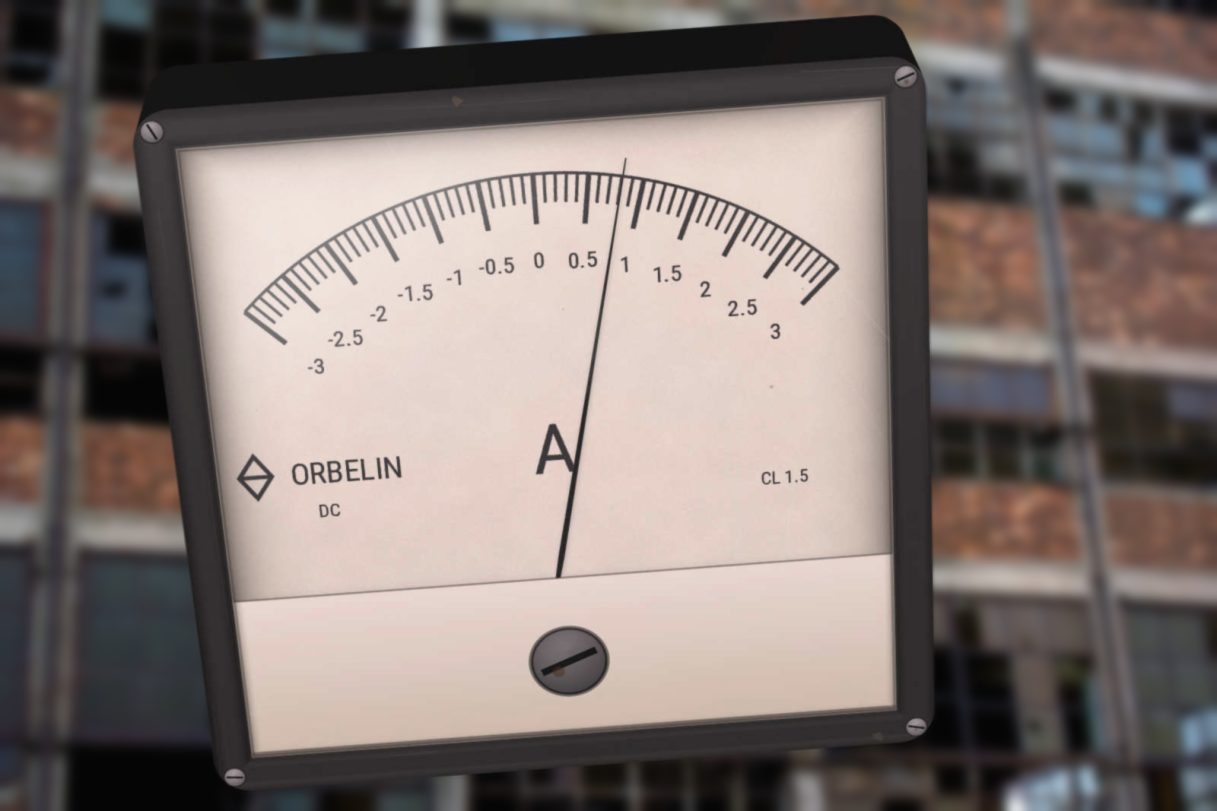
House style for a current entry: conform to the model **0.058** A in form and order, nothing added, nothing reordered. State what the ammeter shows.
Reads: **0.8** A
